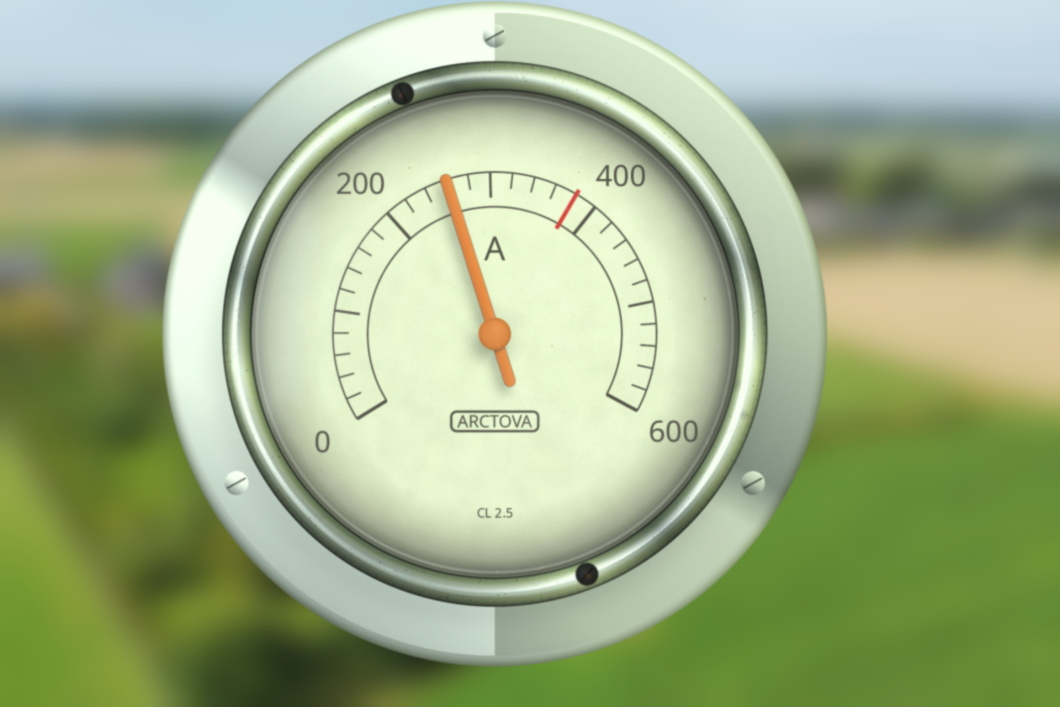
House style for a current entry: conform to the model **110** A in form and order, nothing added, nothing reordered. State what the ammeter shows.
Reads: **260** A
